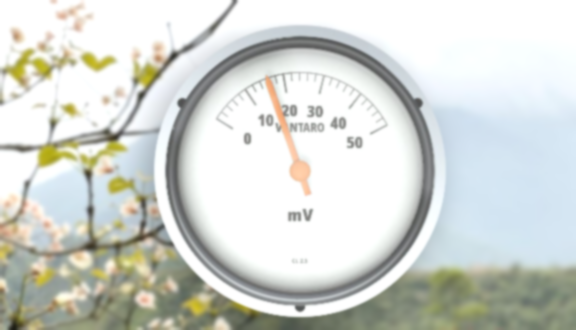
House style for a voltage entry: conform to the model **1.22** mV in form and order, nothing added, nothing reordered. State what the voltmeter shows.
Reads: **16** mV
